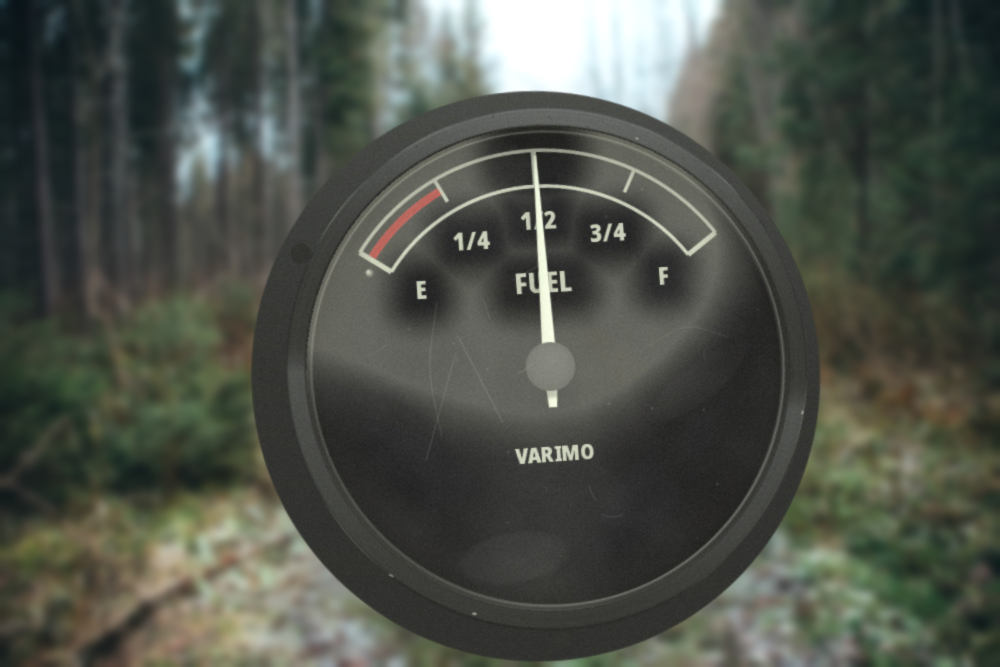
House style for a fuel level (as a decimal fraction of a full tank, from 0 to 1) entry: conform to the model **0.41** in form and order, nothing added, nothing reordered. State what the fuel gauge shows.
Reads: **0.5**
